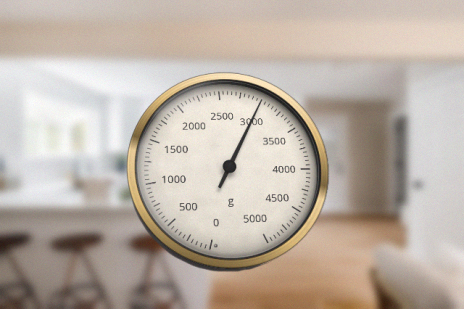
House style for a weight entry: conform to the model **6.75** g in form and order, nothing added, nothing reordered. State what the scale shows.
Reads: **3000** g
